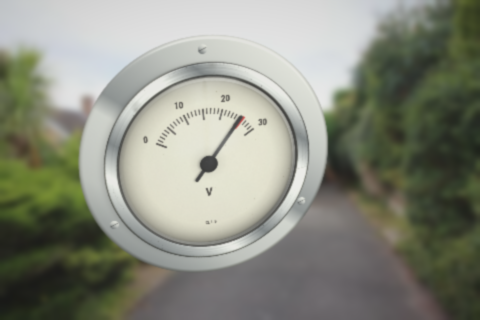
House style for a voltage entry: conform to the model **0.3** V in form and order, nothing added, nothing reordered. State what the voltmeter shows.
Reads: **25** V
